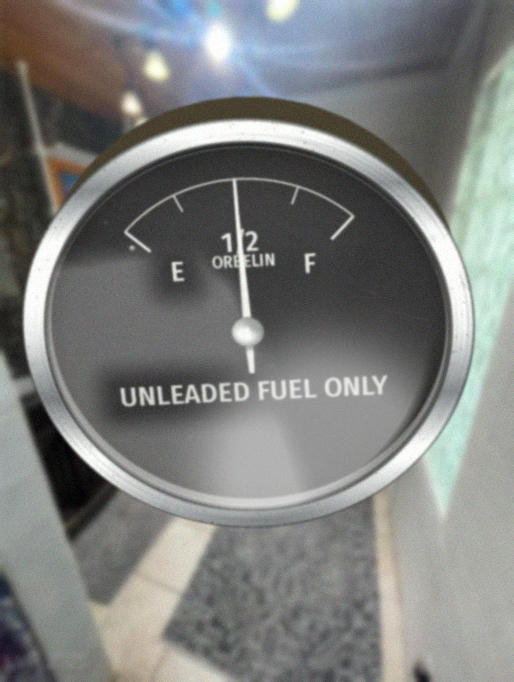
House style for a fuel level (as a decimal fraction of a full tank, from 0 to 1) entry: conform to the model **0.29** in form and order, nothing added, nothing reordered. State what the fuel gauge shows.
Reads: **0.5**
